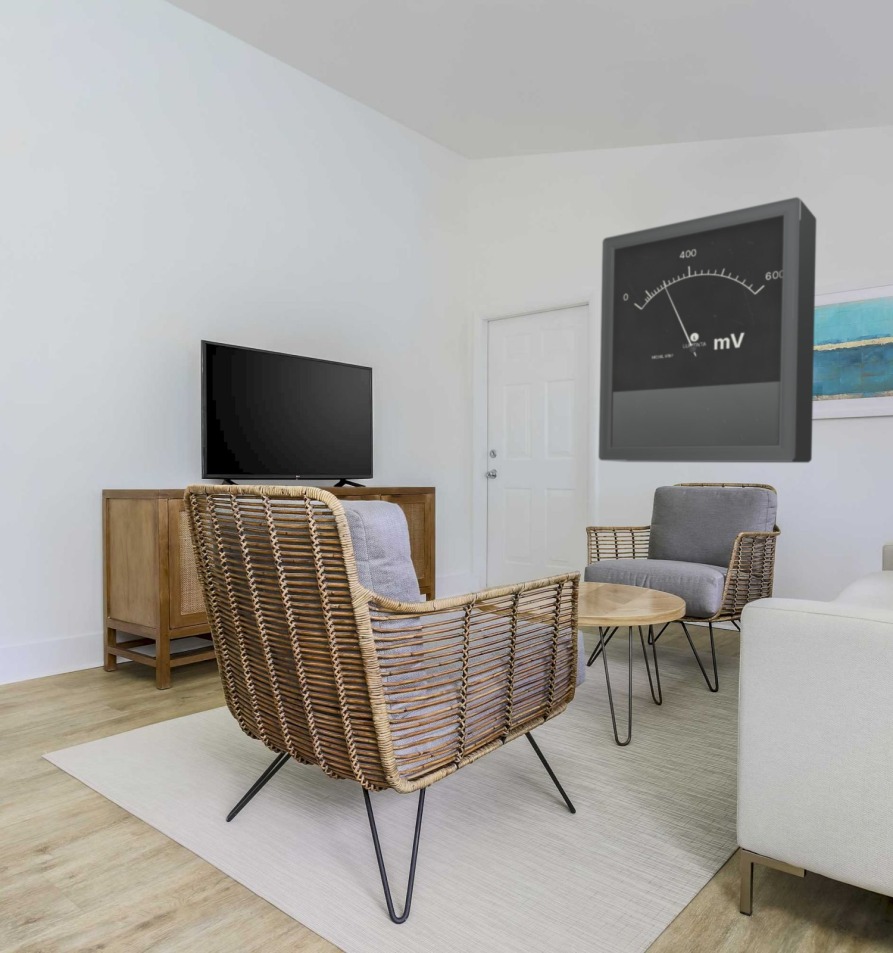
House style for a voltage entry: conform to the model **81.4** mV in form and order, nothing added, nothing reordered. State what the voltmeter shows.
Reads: **300** mV
